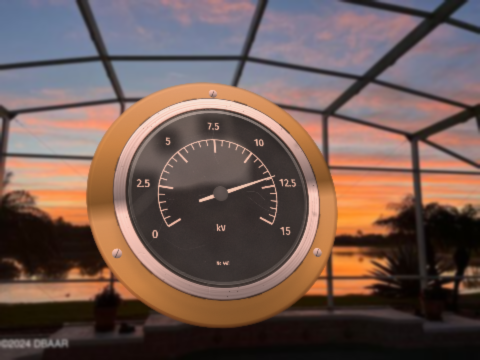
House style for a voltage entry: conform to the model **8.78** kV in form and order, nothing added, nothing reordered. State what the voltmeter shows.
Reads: **12** kV
